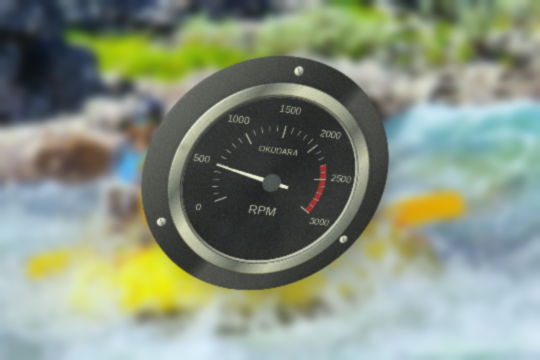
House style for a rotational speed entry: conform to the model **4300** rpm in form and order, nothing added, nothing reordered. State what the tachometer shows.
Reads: **500** rpm
